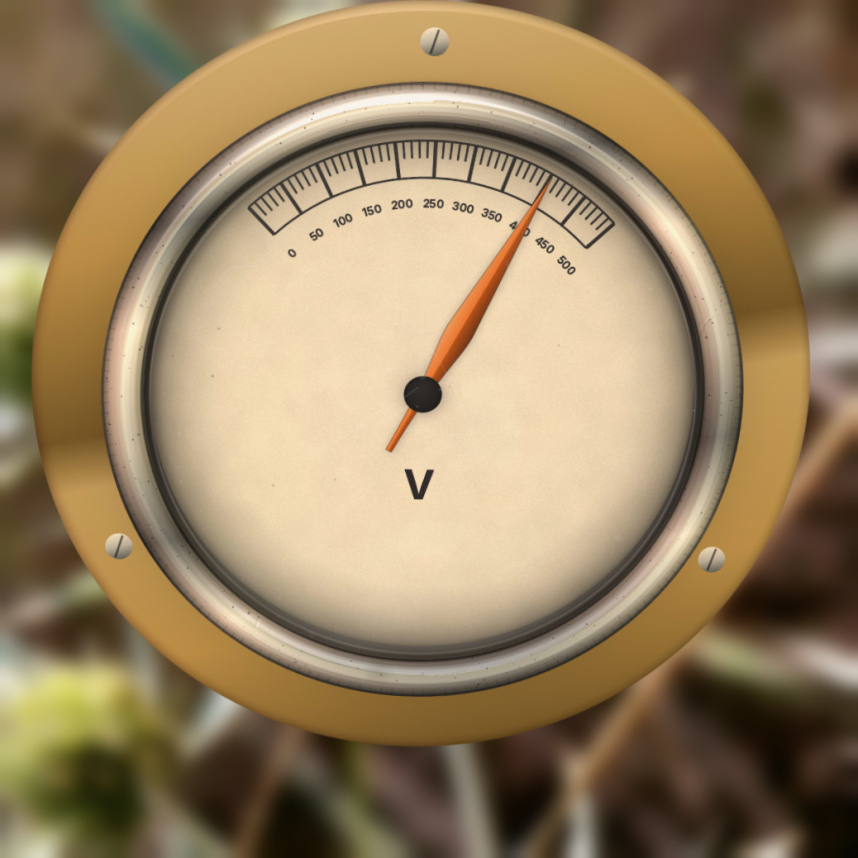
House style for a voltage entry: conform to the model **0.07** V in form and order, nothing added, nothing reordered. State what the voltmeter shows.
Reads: **400** V
